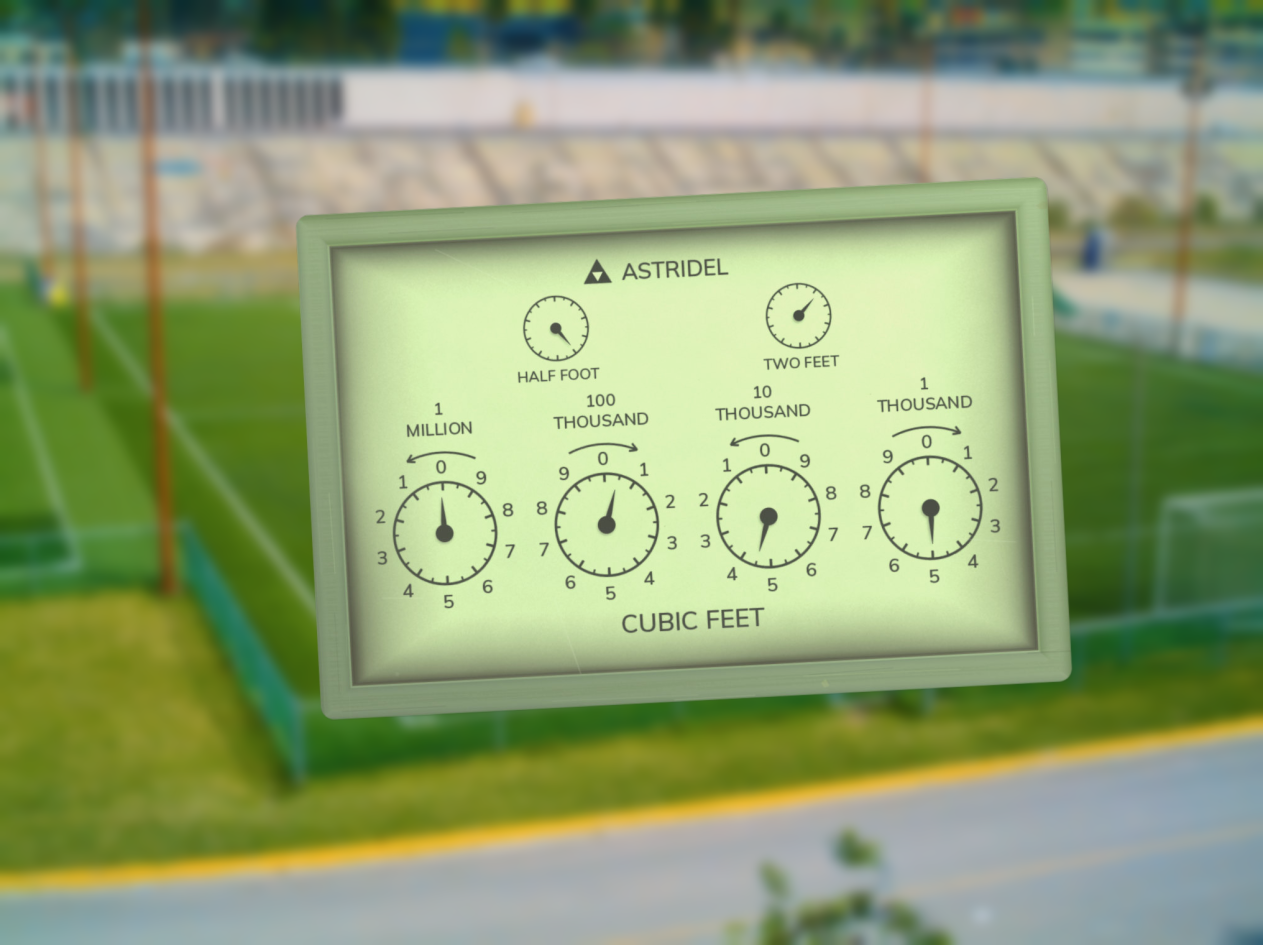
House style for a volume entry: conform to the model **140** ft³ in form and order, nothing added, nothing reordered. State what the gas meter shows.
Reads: **4500** ft³
